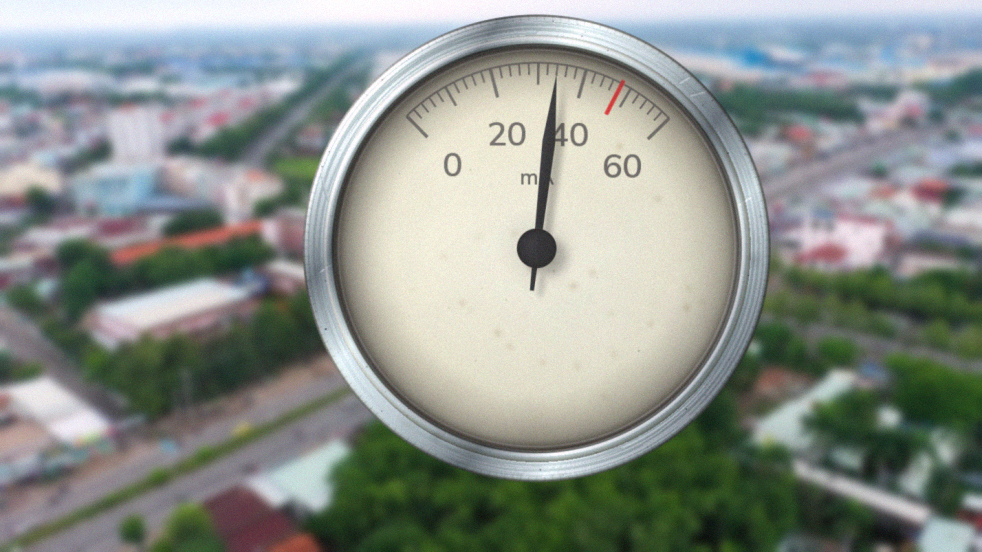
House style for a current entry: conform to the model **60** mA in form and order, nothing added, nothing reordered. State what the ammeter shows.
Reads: **34** mA
